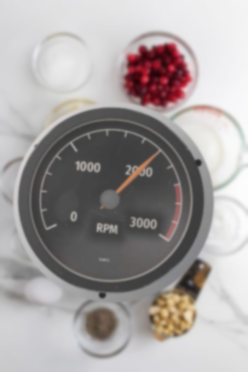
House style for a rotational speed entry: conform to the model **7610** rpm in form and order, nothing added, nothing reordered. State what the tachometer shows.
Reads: **2000** rpm
